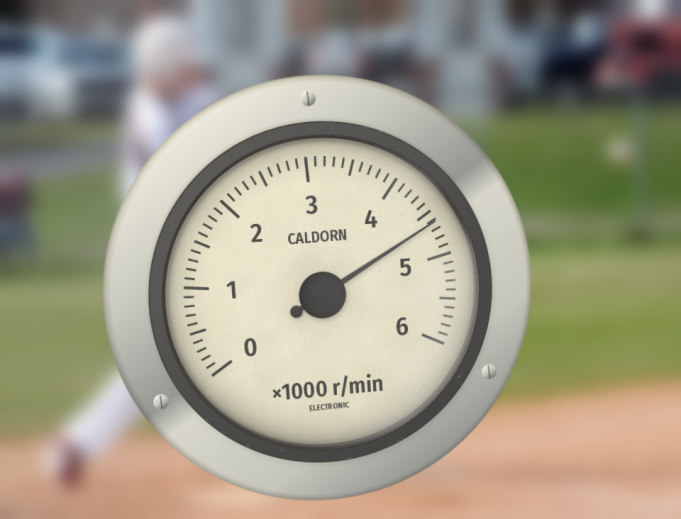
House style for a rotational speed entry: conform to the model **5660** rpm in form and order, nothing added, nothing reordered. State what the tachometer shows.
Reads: **4600** rpm
